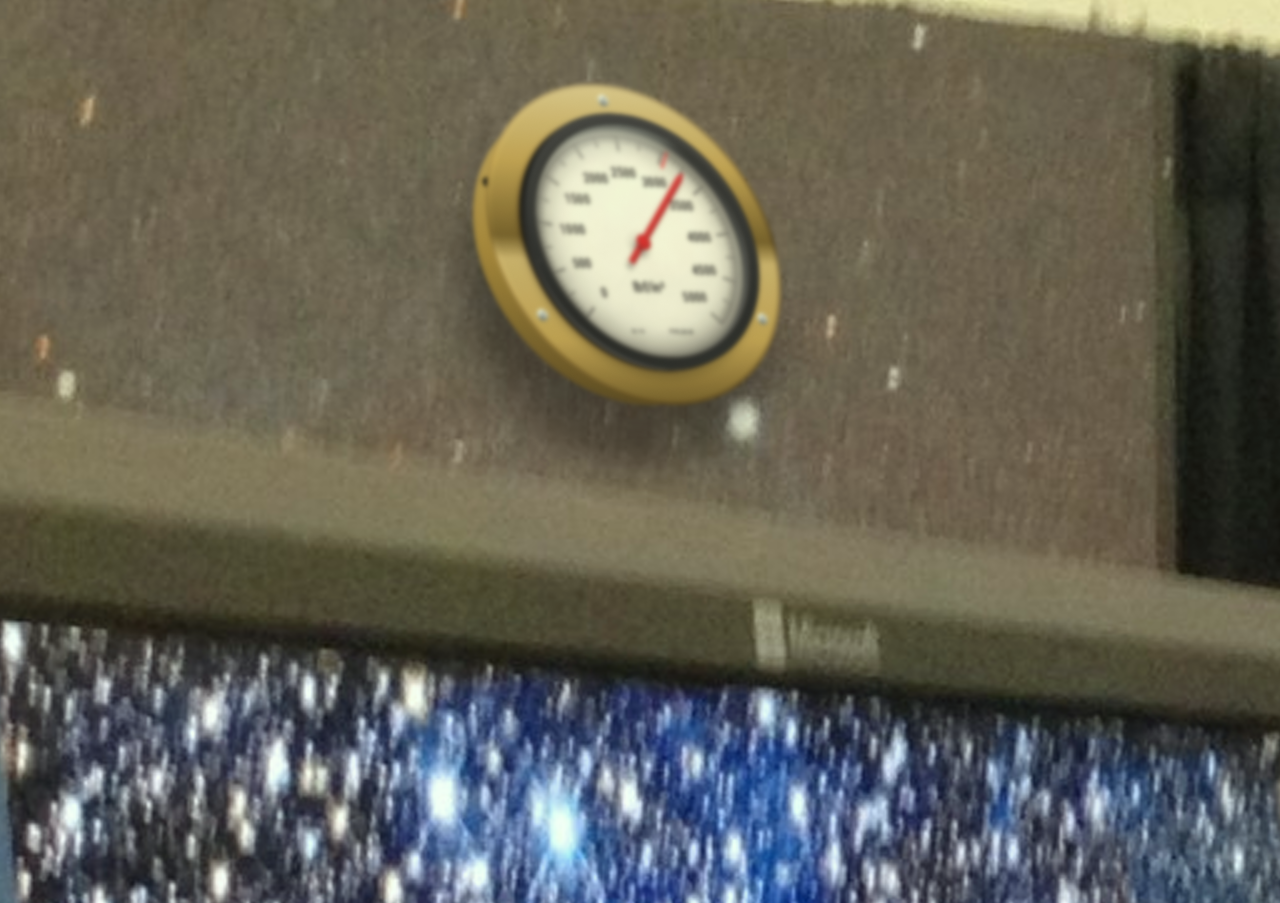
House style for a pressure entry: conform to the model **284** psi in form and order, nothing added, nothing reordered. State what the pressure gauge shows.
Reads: **3250** psi
